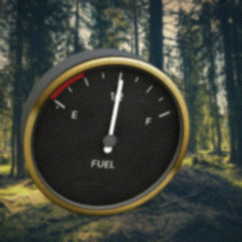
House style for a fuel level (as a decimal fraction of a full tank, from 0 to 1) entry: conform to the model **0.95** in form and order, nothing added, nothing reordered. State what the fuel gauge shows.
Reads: **0.5**
